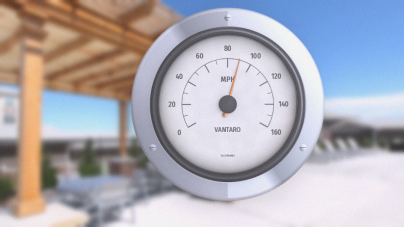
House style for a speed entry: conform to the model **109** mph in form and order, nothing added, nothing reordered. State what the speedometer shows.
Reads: **90** mph
